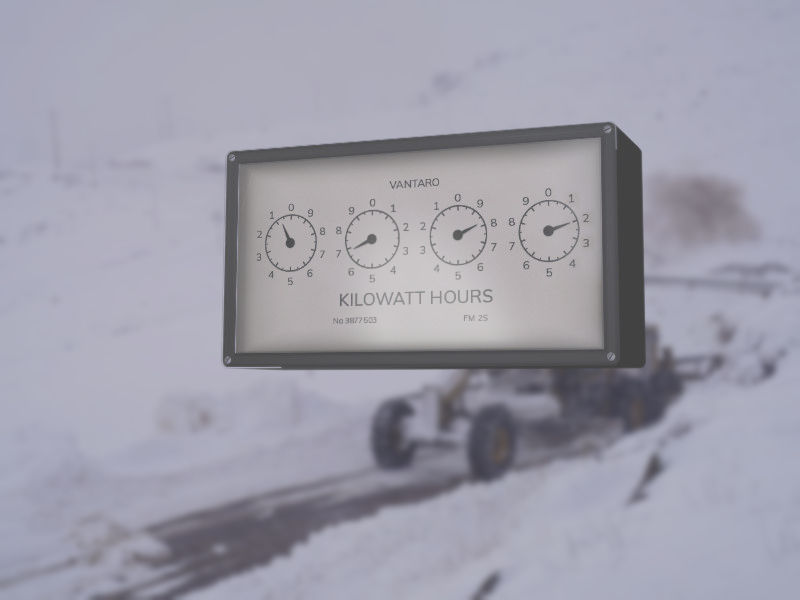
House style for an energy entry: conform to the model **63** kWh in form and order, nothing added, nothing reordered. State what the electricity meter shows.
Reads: **682** kWh
